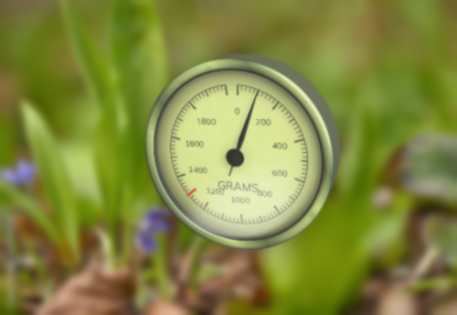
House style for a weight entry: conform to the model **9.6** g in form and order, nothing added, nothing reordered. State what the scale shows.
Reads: **100** g
